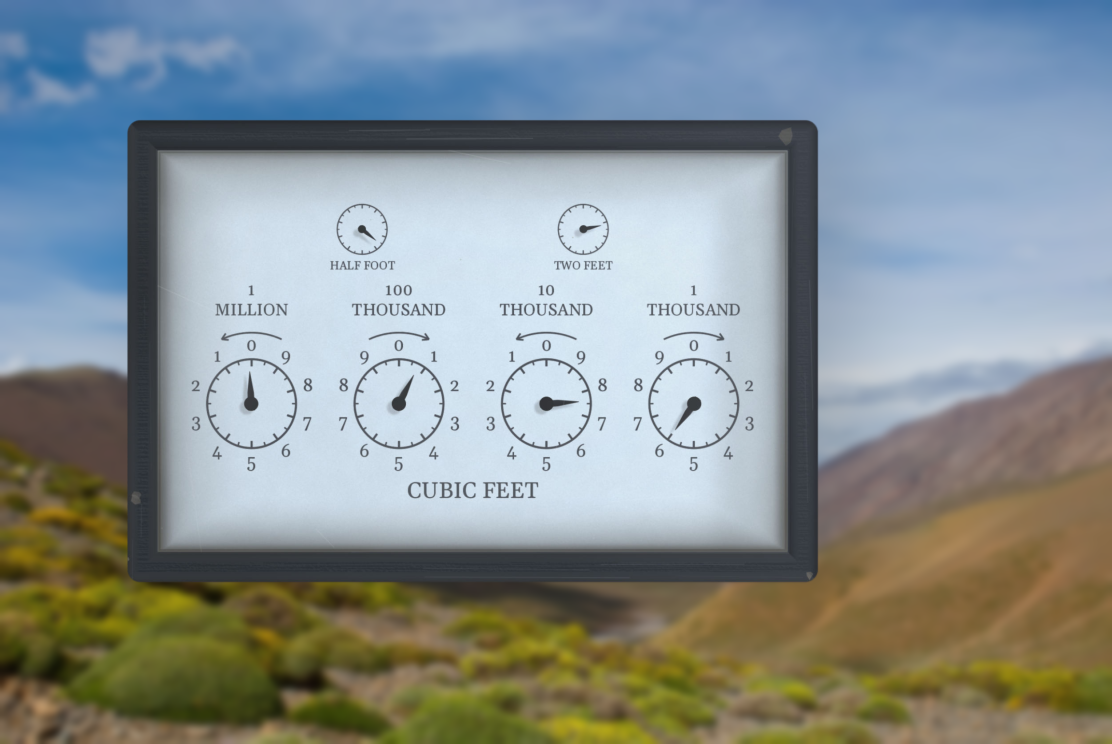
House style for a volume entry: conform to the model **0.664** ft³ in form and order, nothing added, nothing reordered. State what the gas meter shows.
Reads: **7600** ft³
